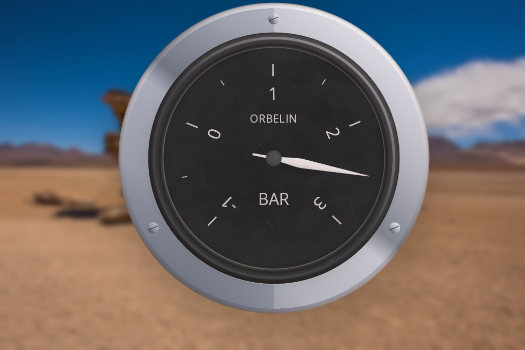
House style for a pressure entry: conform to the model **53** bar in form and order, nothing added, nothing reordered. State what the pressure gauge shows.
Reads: **2.5** bar
